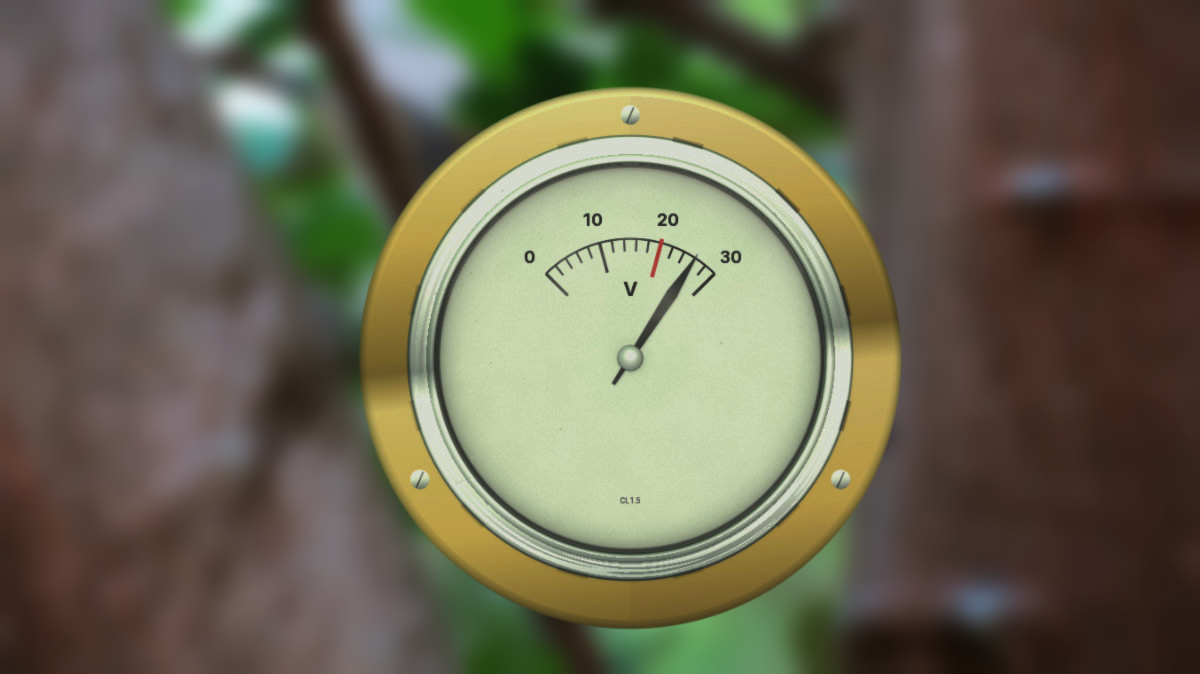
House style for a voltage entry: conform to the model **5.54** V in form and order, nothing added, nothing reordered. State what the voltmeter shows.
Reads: **26** V
